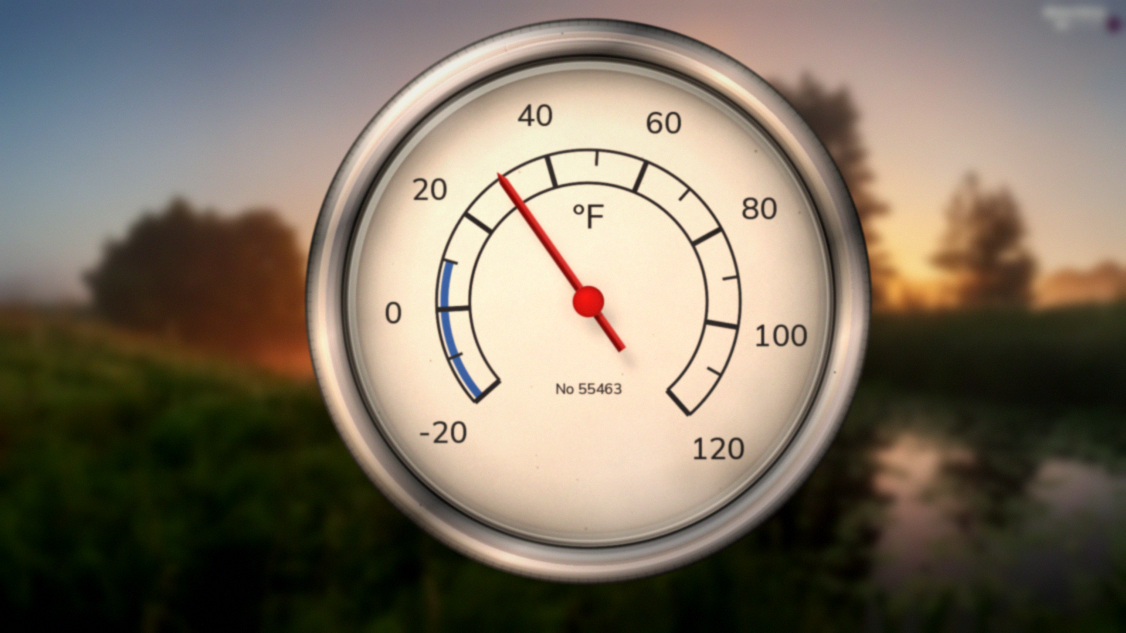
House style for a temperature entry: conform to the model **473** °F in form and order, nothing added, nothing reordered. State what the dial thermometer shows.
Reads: **30** °F
